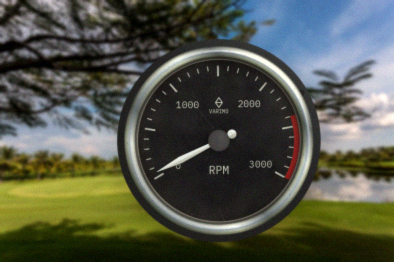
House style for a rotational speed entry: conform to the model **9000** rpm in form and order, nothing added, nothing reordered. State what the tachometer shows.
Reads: **50** rpm
